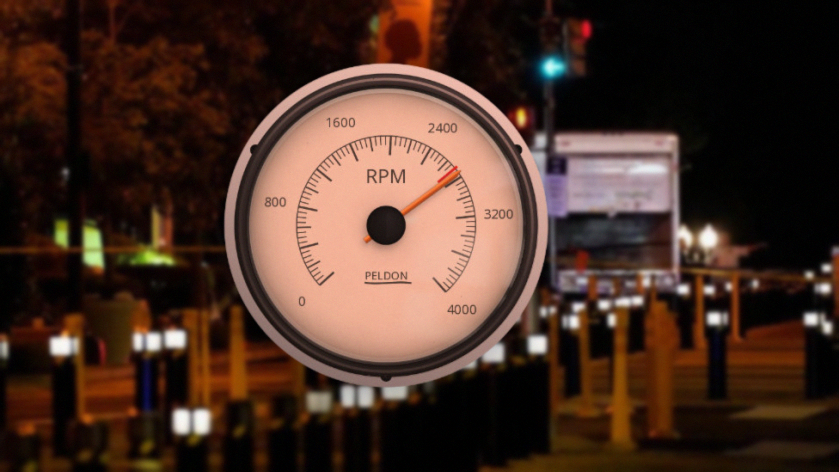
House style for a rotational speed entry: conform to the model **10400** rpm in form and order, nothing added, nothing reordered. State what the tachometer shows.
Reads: **2750** rpm
